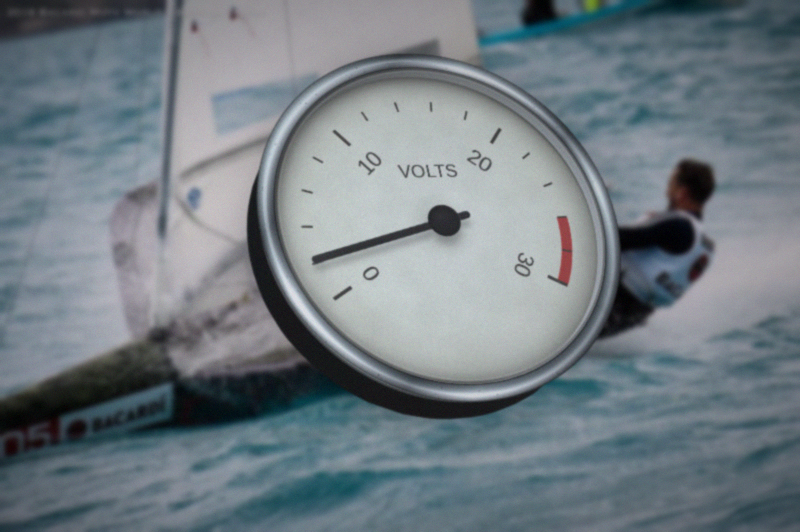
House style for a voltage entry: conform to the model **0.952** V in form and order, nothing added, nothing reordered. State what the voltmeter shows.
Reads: **2** V
